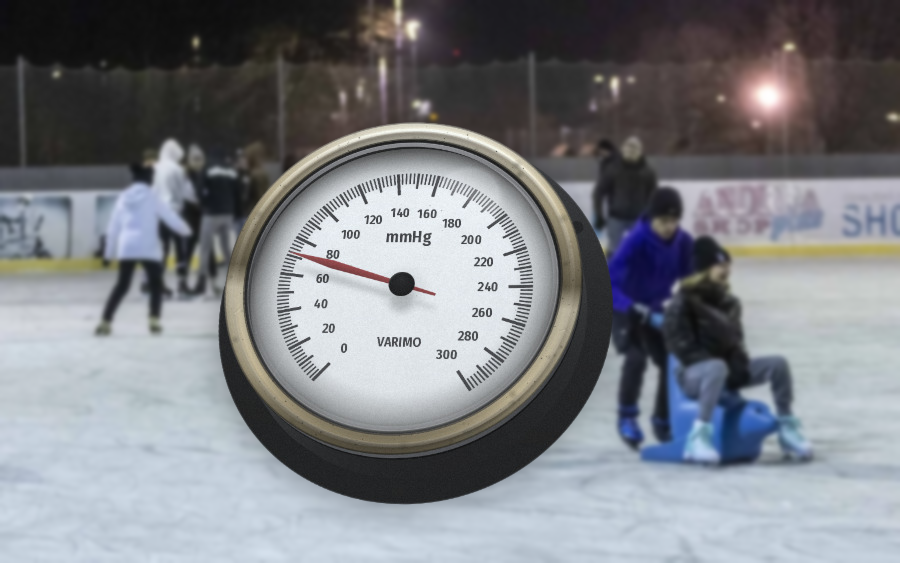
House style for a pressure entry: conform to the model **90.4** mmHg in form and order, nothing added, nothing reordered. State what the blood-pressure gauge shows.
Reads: **70** mmHg
